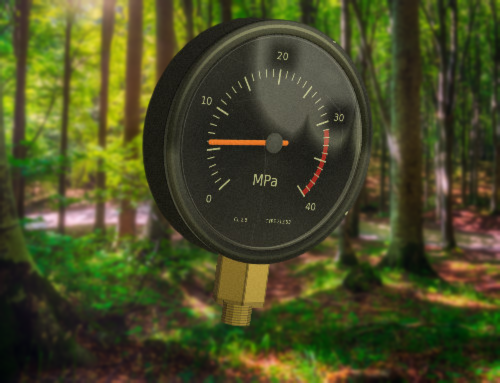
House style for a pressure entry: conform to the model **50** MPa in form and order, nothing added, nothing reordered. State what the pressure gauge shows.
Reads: **6** MPa
